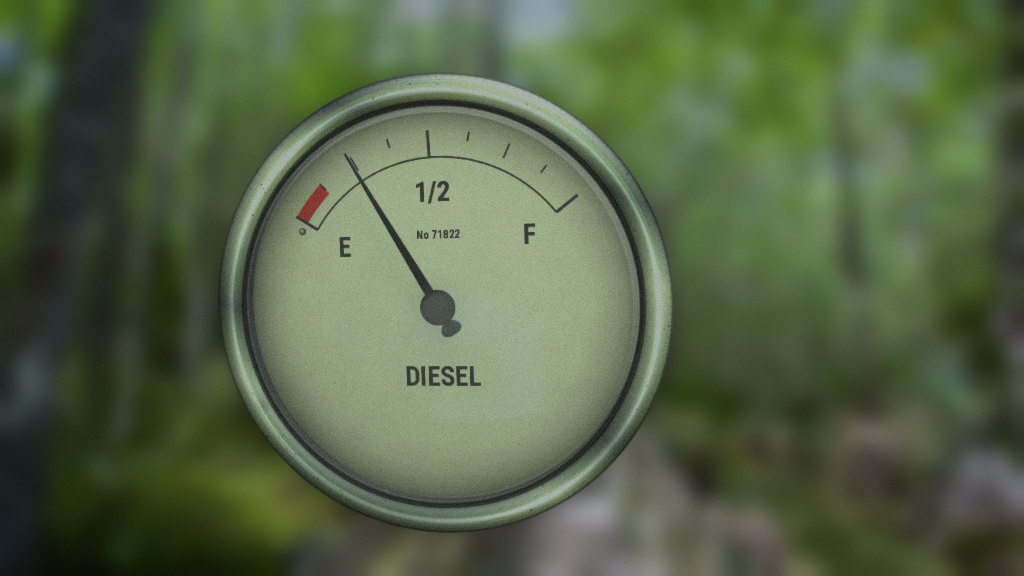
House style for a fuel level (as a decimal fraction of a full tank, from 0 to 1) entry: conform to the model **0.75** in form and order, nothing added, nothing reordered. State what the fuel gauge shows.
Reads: **0.25**
